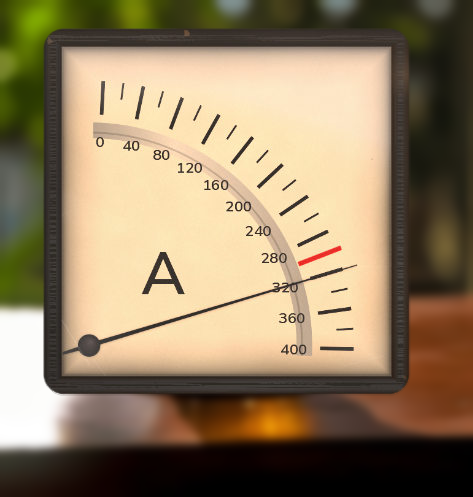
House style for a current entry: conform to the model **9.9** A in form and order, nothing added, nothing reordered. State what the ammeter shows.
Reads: **320** A
